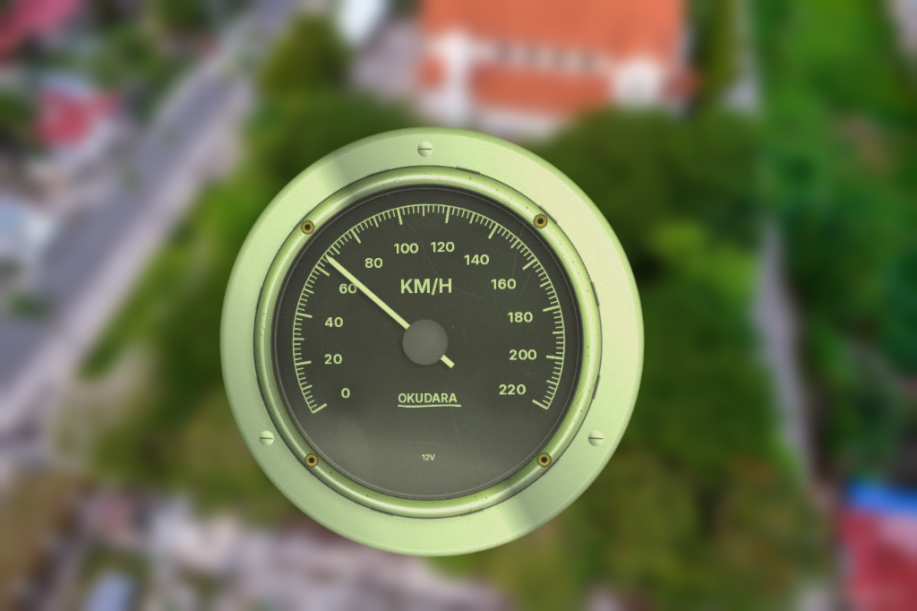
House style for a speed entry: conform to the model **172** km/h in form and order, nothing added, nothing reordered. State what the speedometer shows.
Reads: **66** km/h
